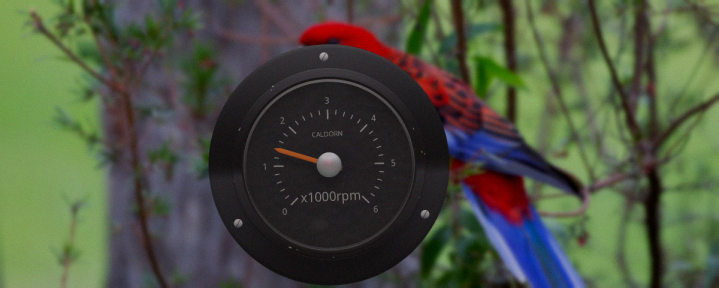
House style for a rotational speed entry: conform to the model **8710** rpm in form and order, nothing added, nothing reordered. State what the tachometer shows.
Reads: **1400** rpm
